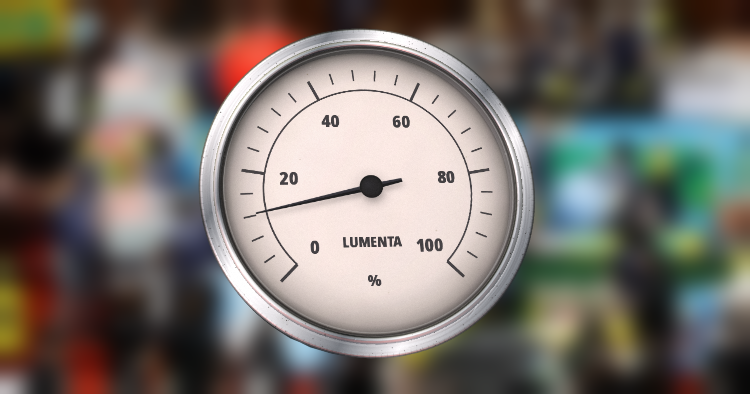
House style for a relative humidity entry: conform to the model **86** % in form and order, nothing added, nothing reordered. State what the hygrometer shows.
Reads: **12** %
